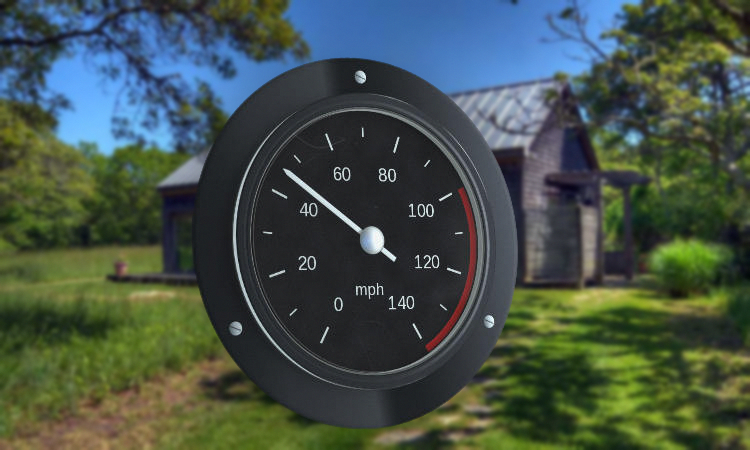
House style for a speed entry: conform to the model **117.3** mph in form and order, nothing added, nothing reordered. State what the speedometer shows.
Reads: **45** mph
